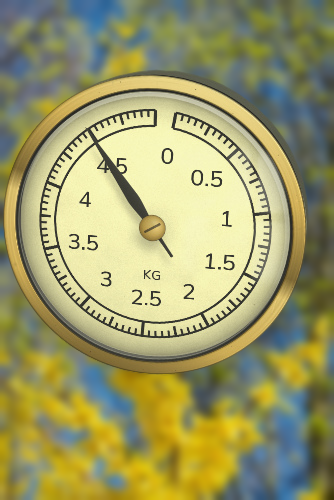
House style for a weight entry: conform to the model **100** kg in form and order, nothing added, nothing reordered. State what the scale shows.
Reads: **4.5** kg
